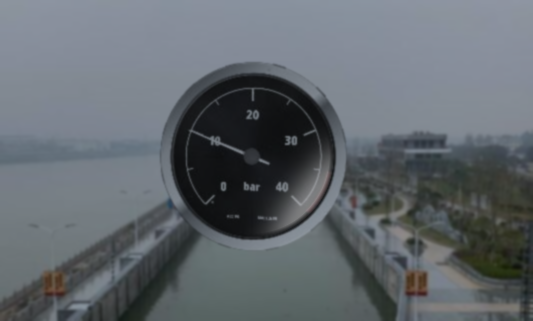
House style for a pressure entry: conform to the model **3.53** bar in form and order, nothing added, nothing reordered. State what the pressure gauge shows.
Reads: **10** bar
